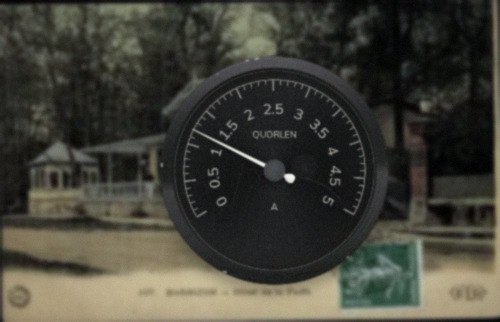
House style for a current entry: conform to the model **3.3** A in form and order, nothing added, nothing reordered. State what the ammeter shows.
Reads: **1.2** A
